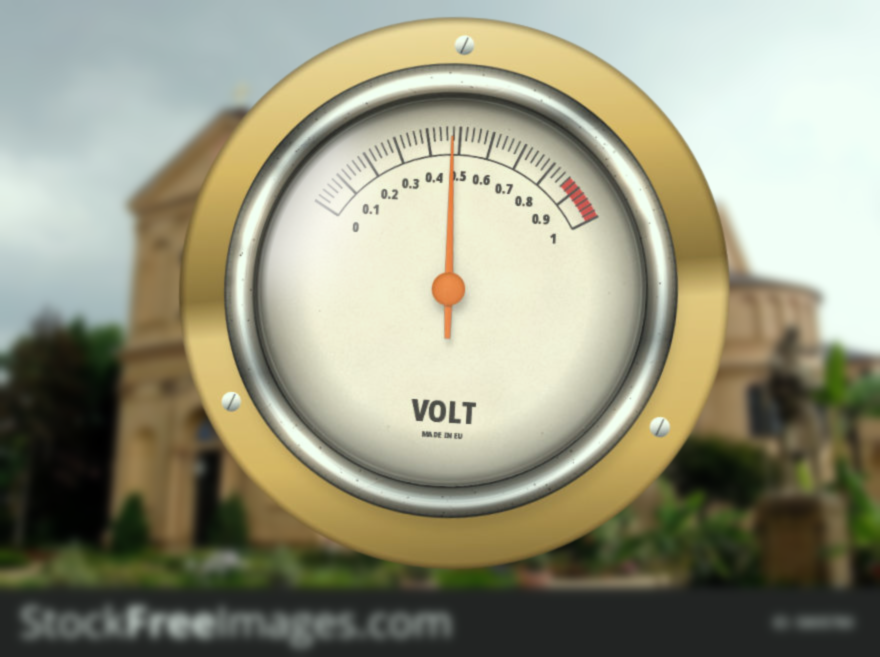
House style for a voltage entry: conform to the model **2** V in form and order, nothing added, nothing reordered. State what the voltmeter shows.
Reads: **0.48** V
